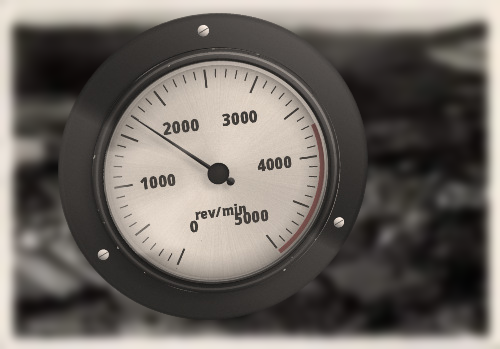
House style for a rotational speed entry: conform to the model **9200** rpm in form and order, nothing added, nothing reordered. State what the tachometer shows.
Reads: **1700** rpm
